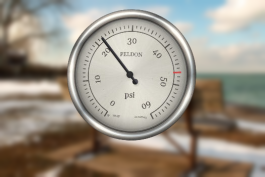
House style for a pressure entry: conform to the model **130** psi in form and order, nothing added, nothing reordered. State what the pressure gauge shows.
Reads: **22** psi
